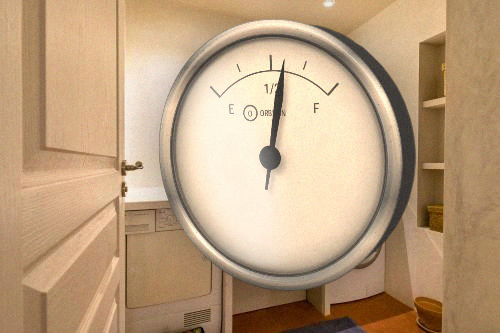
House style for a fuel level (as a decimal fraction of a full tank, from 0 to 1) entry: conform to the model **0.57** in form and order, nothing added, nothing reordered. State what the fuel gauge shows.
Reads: **0.625**
